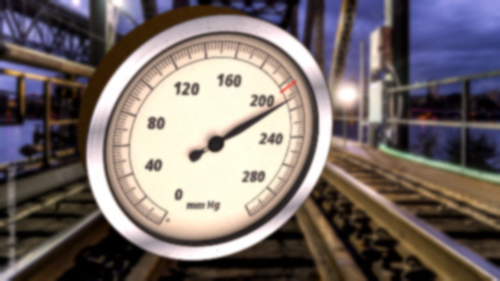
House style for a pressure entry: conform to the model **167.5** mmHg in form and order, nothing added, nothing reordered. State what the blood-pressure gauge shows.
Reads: **210** mmHg
